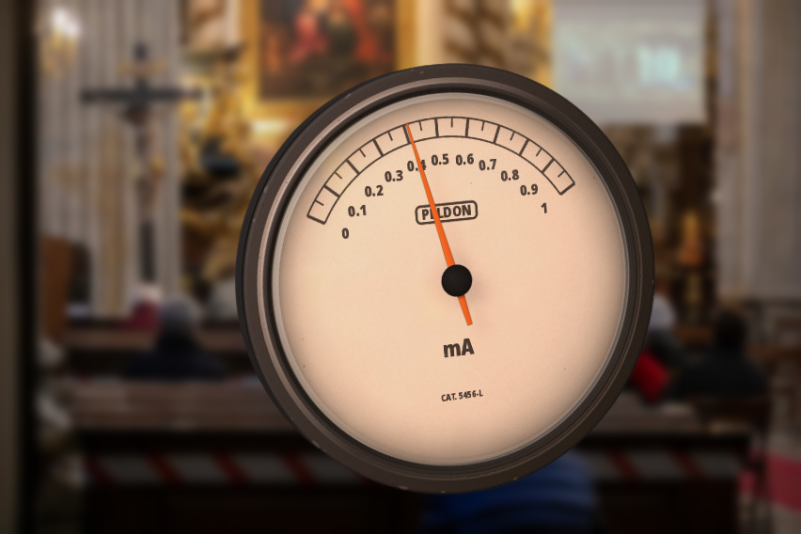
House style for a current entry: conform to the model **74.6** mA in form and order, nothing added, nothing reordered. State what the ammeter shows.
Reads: **0.4** mA
